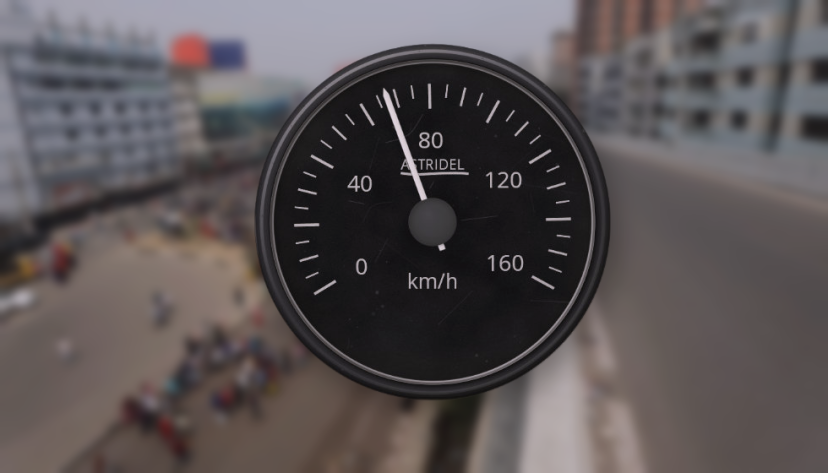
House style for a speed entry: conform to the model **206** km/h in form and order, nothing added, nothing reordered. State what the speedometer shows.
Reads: **67.5** km/h
